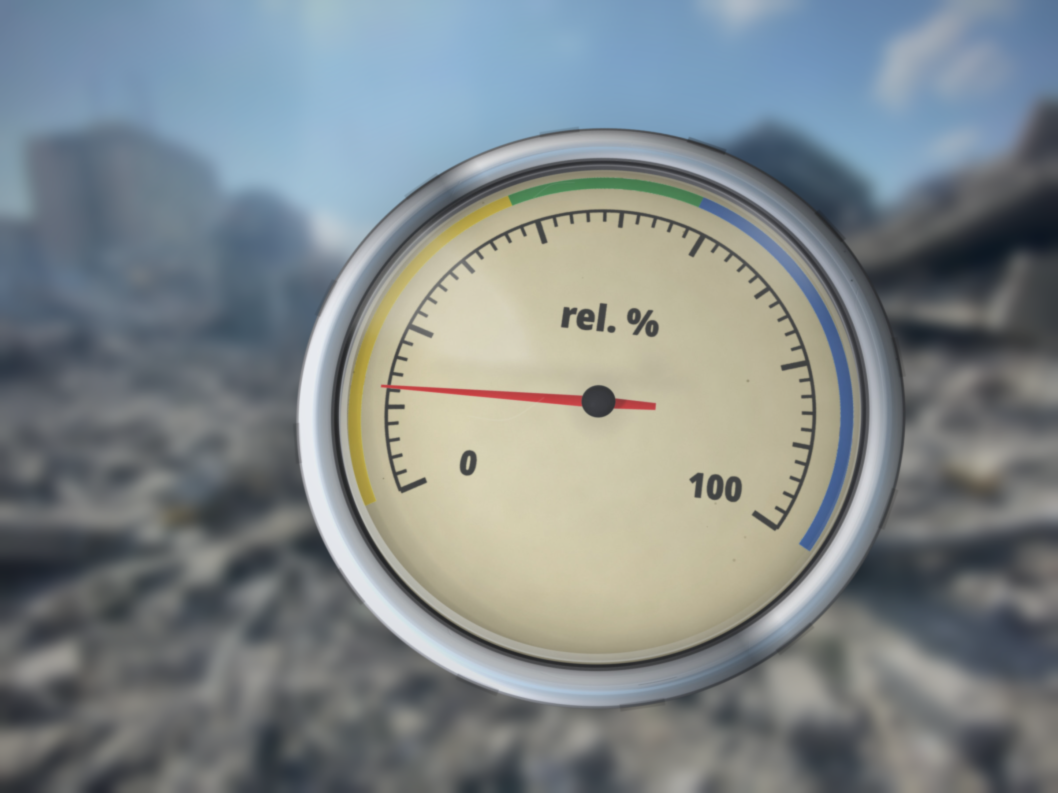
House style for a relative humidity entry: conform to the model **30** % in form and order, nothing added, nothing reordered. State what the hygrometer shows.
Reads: **12** %
